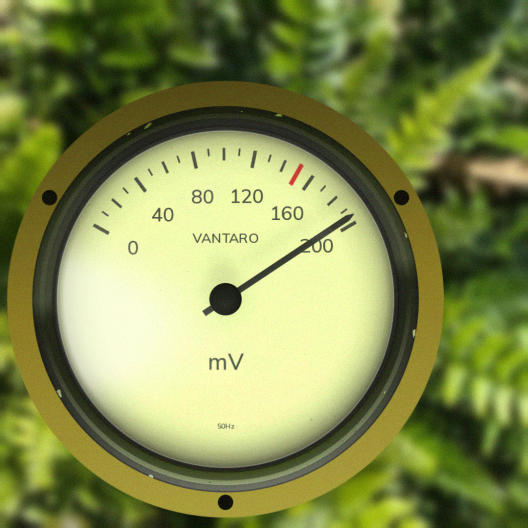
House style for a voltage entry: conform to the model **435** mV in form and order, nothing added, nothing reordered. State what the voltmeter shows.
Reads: **195** mV
